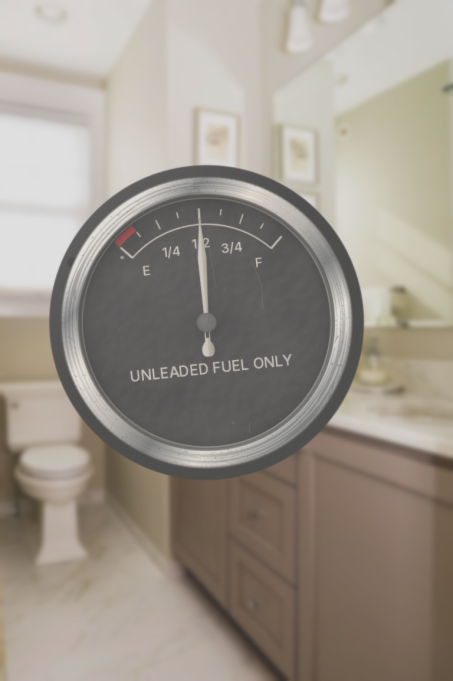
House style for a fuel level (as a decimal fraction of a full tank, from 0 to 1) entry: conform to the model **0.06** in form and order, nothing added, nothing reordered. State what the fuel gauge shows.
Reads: **0.5**
